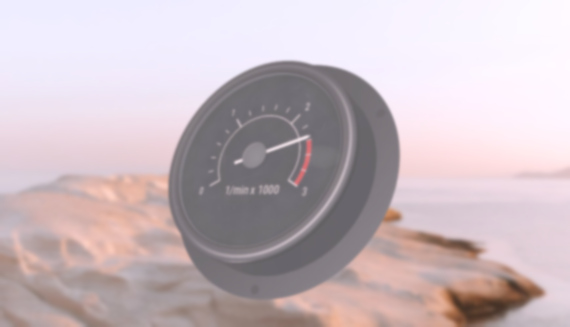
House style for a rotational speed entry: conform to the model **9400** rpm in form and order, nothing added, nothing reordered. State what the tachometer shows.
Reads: **2400** rpm
